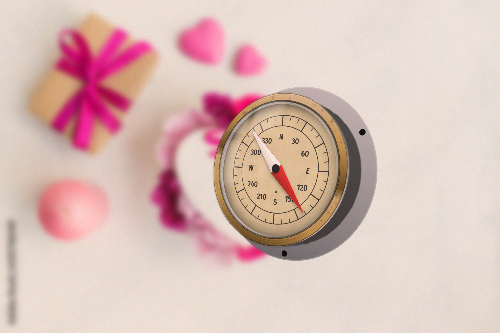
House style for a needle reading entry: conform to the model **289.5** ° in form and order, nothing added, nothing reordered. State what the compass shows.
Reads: **140** °
